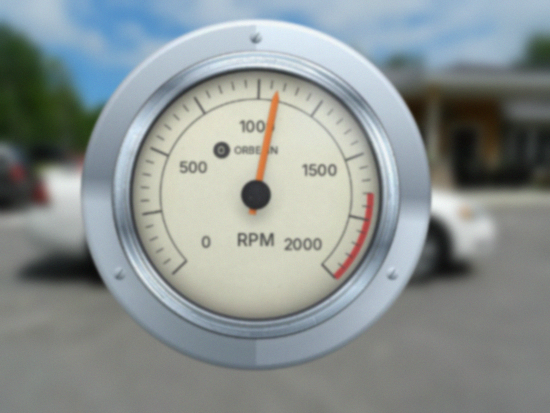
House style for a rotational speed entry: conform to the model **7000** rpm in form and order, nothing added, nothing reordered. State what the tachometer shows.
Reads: **1075** rpm
